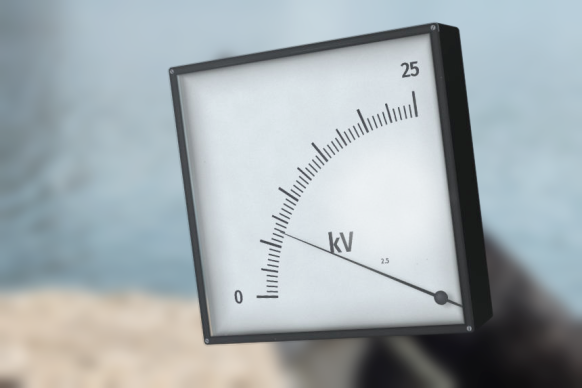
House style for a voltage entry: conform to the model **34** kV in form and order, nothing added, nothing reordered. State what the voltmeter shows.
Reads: **6.5** kV
